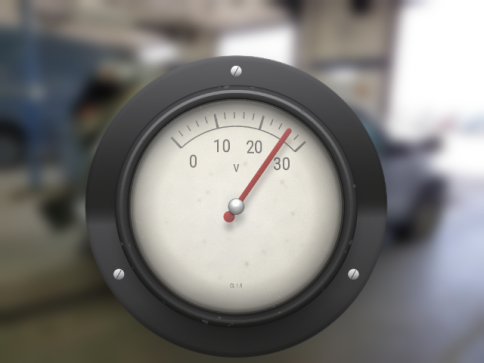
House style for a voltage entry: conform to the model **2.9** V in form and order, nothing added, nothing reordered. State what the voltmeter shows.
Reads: **26** V
